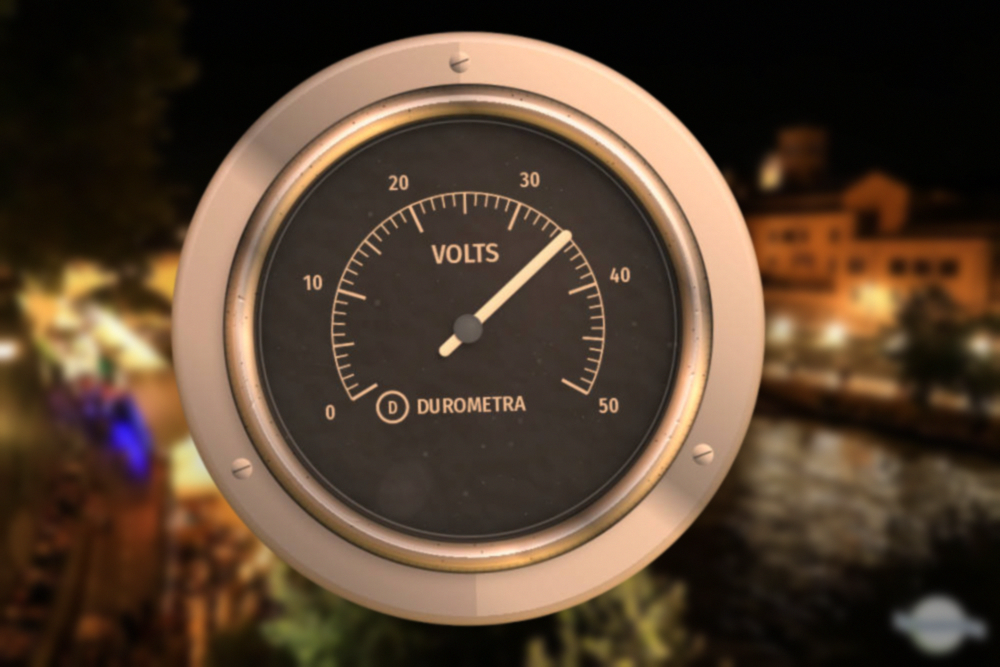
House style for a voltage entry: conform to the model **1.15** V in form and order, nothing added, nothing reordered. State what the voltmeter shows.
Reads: **35** V
